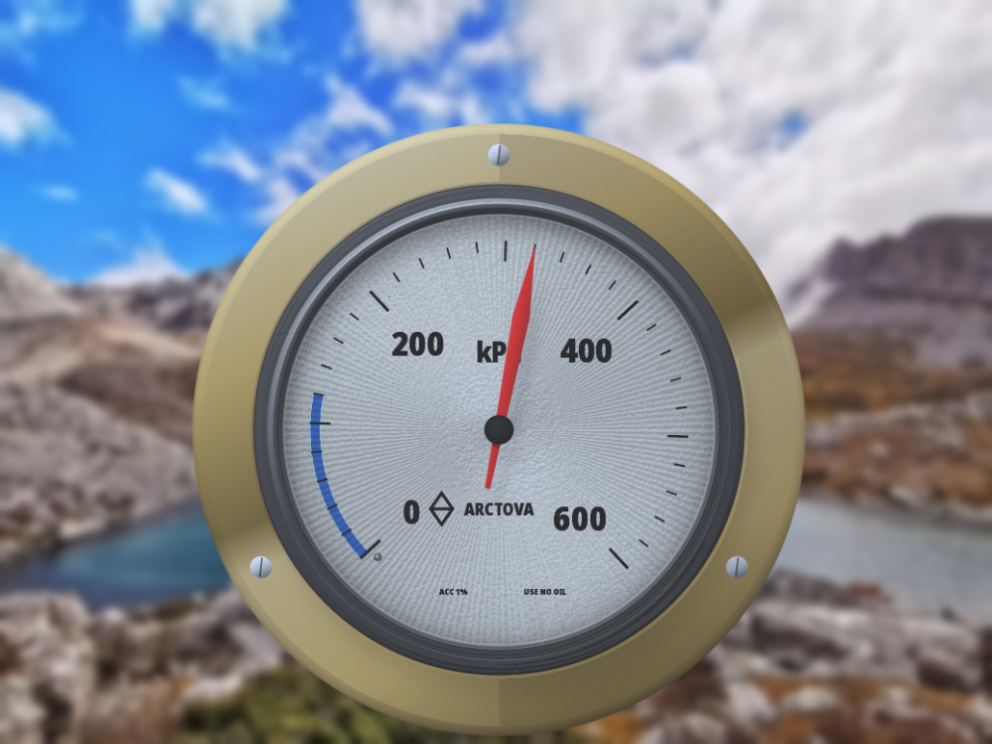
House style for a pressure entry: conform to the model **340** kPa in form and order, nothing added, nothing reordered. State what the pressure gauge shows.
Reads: **320** kPa
